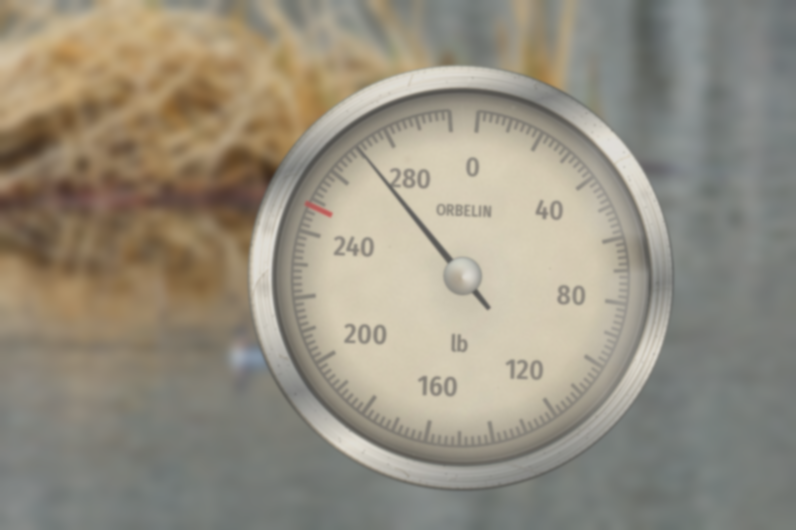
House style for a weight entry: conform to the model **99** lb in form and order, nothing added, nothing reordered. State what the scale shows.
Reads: **270** lb
